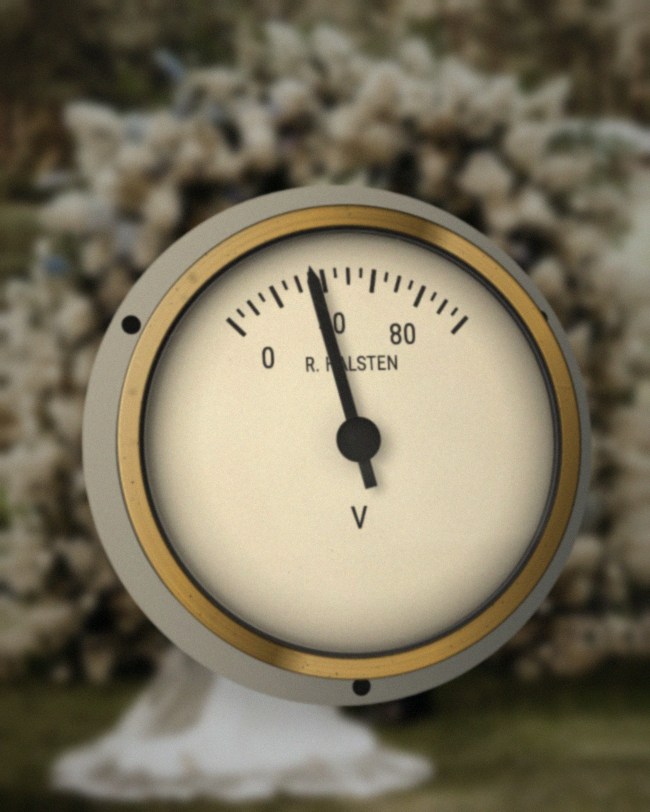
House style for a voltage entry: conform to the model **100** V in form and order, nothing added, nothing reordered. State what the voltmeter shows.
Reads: **35** V
